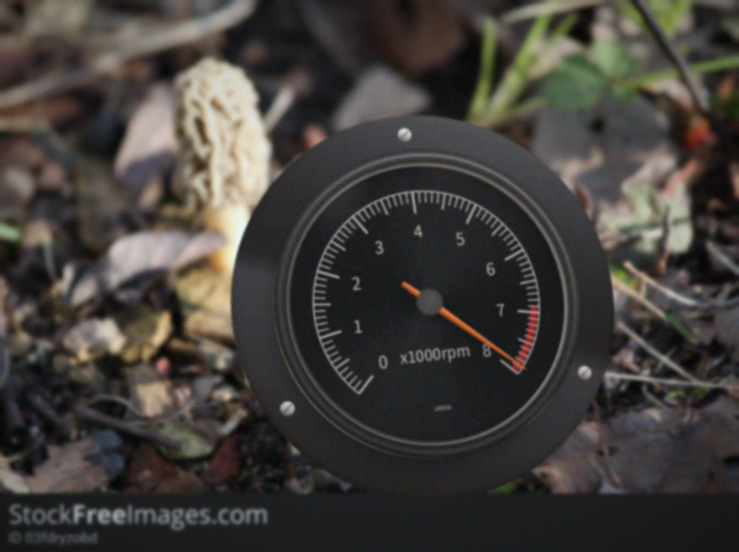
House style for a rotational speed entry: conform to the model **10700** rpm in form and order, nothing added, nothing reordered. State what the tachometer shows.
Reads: **7900** rpm
